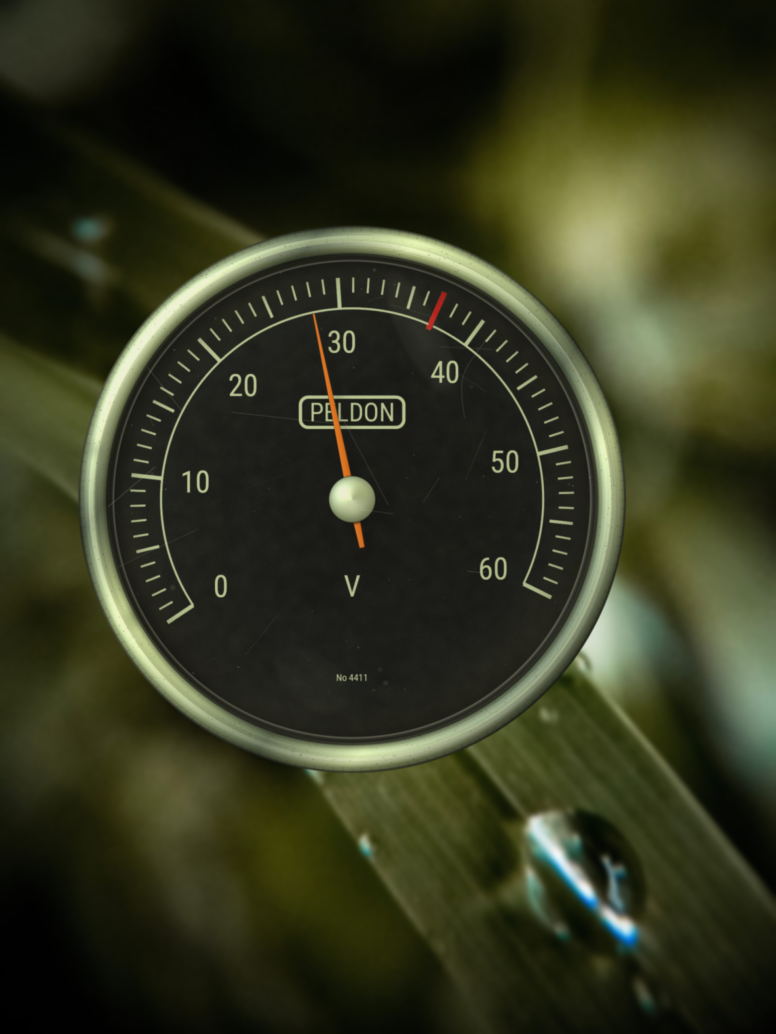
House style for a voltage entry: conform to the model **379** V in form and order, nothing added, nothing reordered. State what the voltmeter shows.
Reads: **28** V
